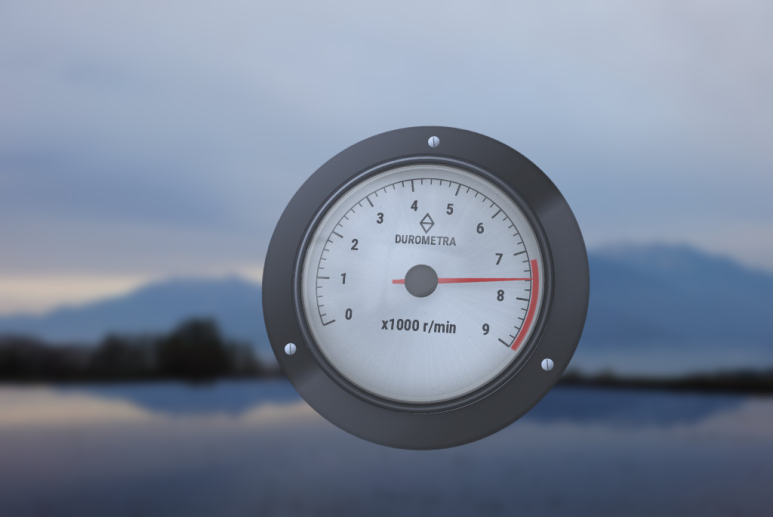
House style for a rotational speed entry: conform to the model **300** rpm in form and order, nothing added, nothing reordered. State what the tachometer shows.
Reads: **7600** rpm
